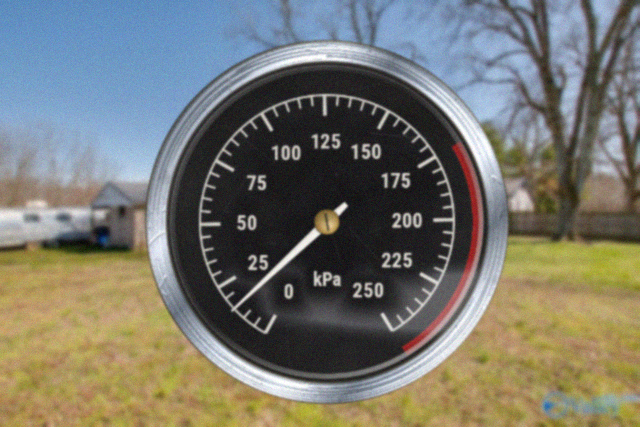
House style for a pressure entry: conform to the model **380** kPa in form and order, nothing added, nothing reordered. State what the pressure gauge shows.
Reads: **15** kPa
